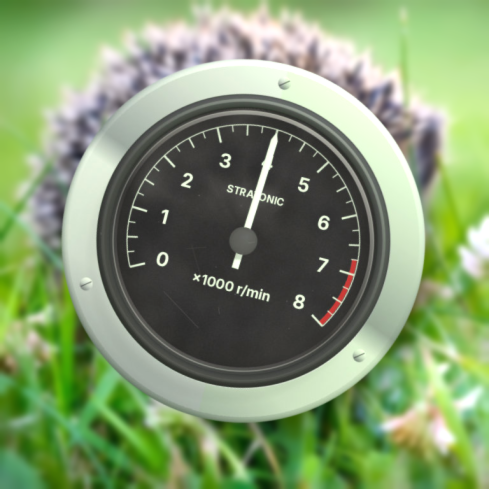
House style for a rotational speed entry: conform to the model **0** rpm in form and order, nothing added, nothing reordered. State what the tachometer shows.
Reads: **4000** rpm
